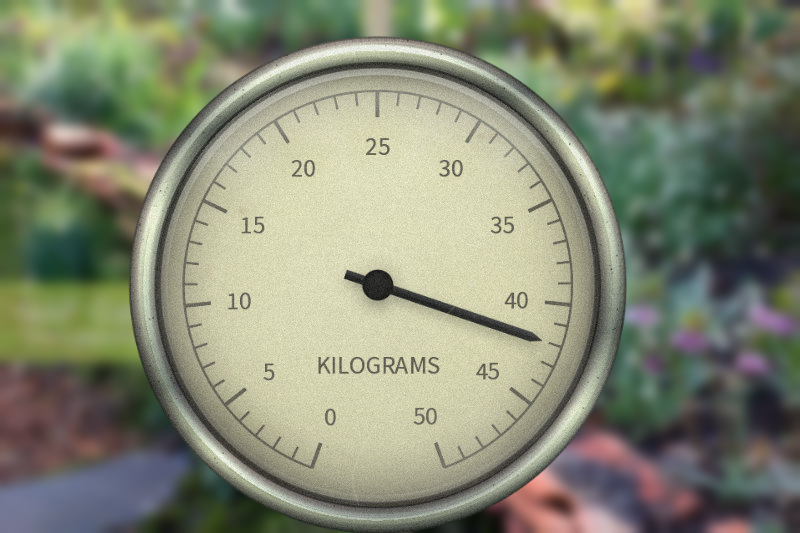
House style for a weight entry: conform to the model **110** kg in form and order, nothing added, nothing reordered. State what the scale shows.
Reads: **42** kg
